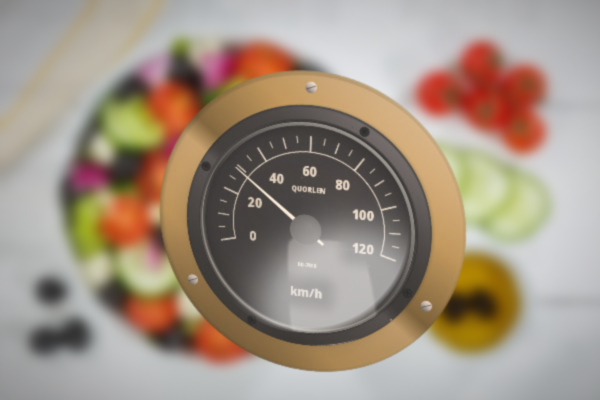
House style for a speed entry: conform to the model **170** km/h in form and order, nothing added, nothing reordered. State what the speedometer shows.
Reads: **30** km/h
